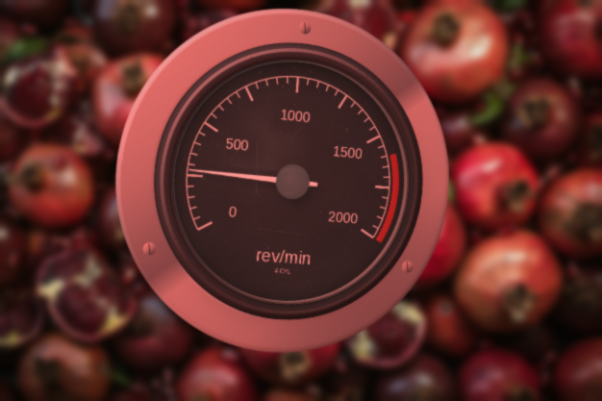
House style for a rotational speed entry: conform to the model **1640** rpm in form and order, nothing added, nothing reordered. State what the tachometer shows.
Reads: **275** rpm
